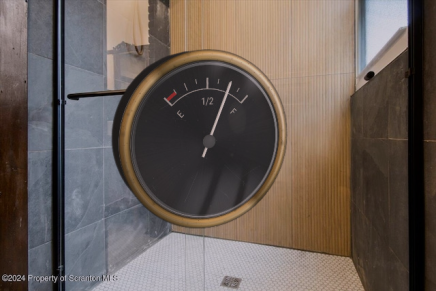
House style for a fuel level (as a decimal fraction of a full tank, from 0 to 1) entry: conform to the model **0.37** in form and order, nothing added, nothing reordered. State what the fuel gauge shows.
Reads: **0.75**
